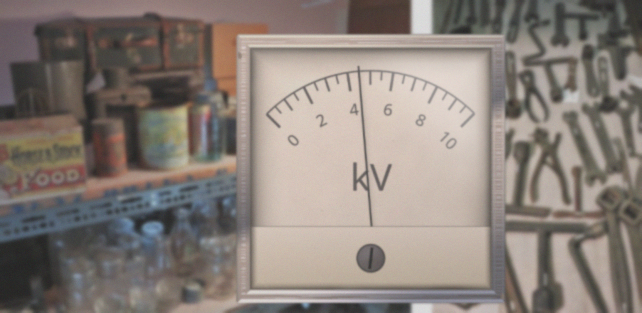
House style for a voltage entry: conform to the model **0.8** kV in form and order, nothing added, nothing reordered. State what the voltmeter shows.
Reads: **4.5** kV
